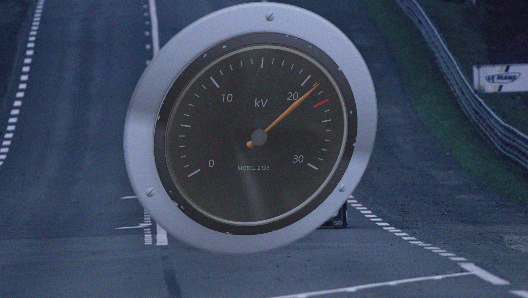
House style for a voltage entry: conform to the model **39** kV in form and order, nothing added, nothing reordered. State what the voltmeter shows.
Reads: **21** kV
